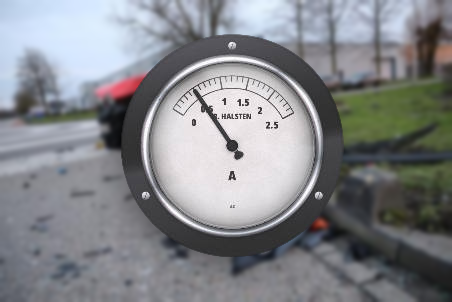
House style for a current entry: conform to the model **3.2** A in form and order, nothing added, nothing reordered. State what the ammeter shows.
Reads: **0.5** A
